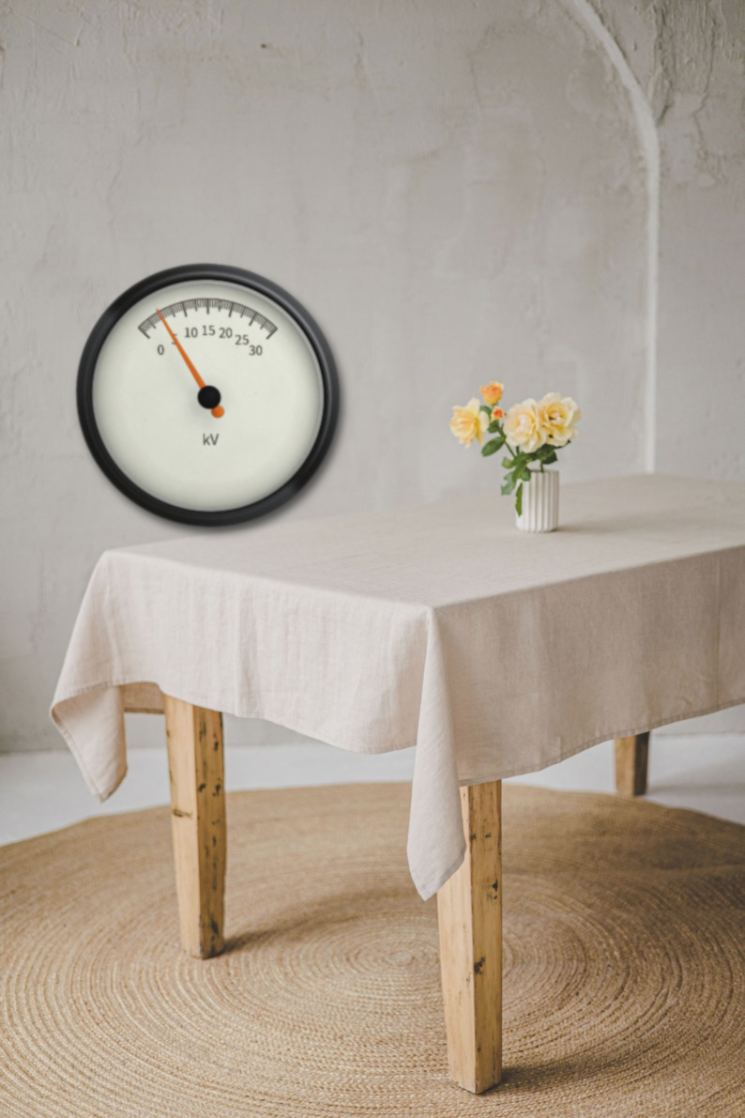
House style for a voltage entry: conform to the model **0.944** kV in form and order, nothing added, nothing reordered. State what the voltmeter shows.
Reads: **5** kV
